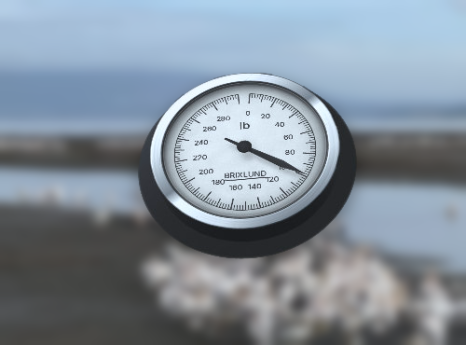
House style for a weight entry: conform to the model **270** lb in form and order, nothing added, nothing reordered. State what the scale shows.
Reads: **100** lb
